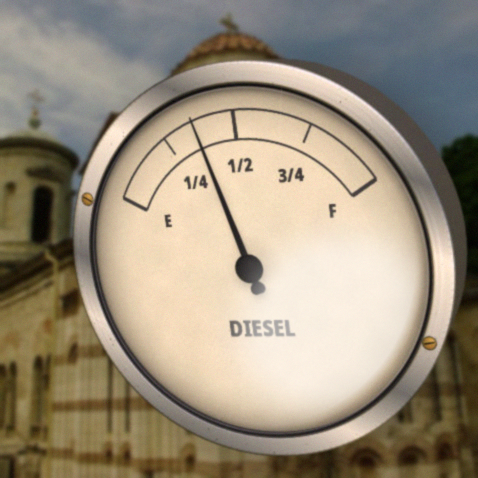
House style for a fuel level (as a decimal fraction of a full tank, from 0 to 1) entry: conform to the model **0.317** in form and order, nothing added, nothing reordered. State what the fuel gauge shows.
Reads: **0.375**
